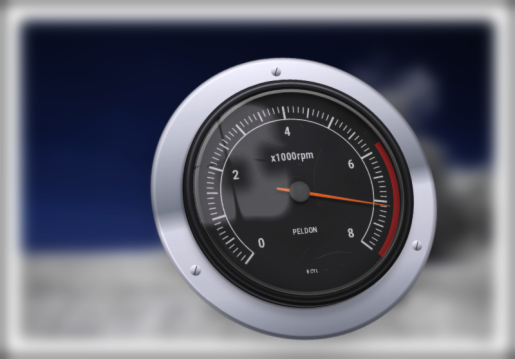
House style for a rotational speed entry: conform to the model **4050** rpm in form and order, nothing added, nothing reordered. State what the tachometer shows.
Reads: **7100** rpm
